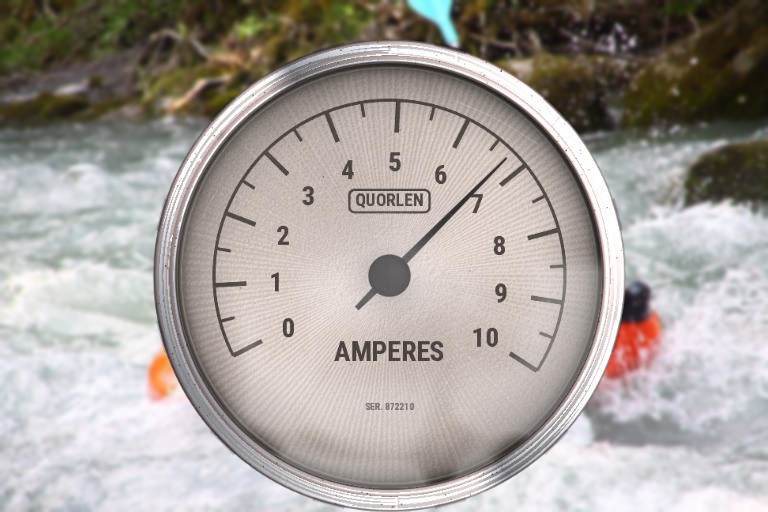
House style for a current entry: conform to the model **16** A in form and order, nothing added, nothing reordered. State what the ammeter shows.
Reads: **6.75** A
